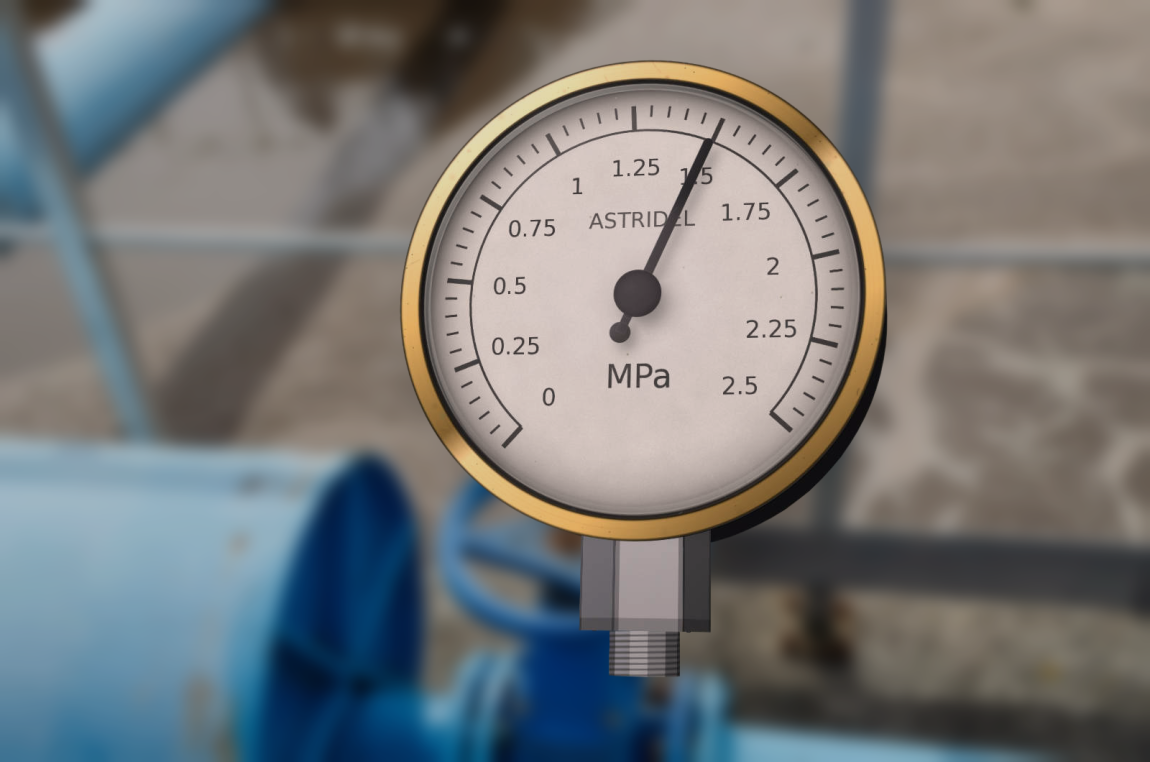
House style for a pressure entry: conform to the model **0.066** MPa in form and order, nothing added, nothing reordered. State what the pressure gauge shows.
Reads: **1.5** MPa
